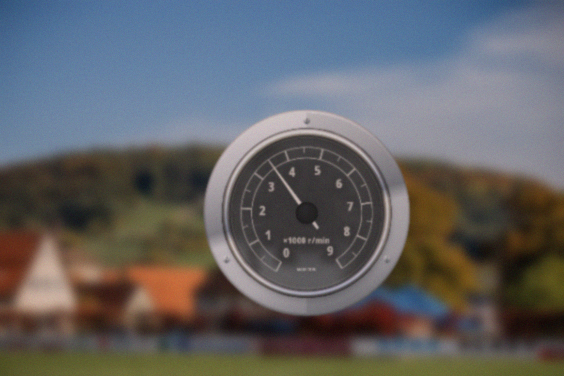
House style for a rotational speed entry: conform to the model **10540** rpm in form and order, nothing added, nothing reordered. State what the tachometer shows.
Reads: **3500** rpm
